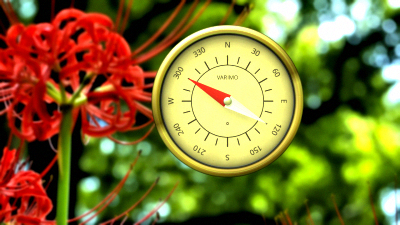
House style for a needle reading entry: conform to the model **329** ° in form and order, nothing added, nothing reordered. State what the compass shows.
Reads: **300** °
